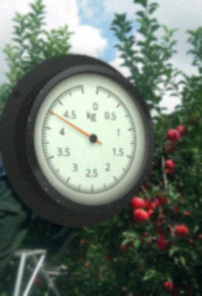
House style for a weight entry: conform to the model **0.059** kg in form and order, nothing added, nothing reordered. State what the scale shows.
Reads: **4.25** kg
